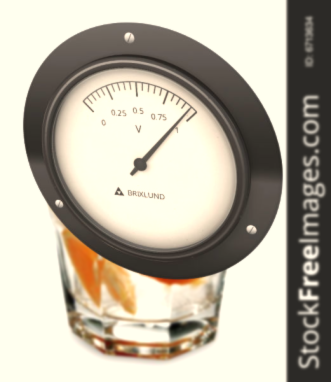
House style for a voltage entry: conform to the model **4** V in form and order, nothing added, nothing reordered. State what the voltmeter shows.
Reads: **0.95** V
